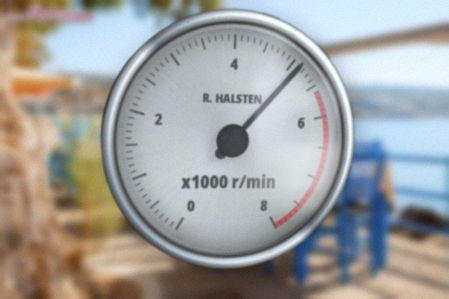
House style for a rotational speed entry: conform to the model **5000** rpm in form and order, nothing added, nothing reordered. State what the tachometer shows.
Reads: **5100** rpm
